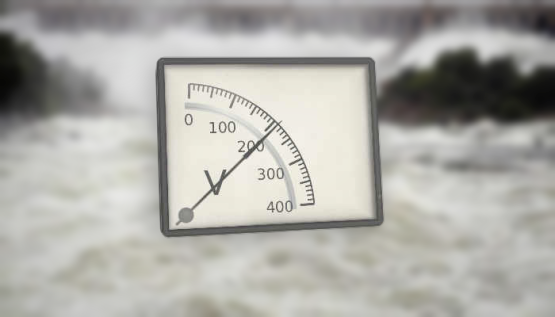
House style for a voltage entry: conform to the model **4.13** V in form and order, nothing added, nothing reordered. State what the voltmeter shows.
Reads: **210** V
